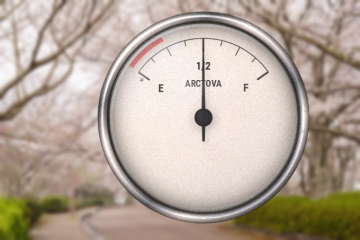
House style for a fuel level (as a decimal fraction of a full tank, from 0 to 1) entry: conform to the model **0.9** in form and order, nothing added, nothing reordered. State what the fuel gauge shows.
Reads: **0.5**
